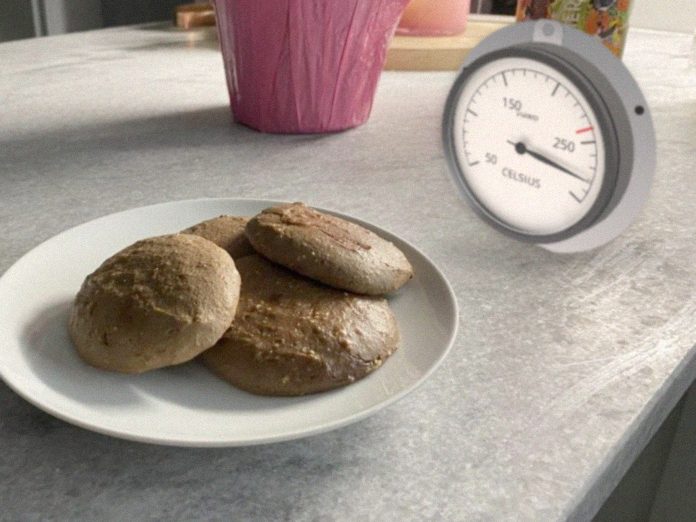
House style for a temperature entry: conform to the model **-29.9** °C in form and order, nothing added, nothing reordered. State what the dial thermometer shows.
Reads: **280** °C
